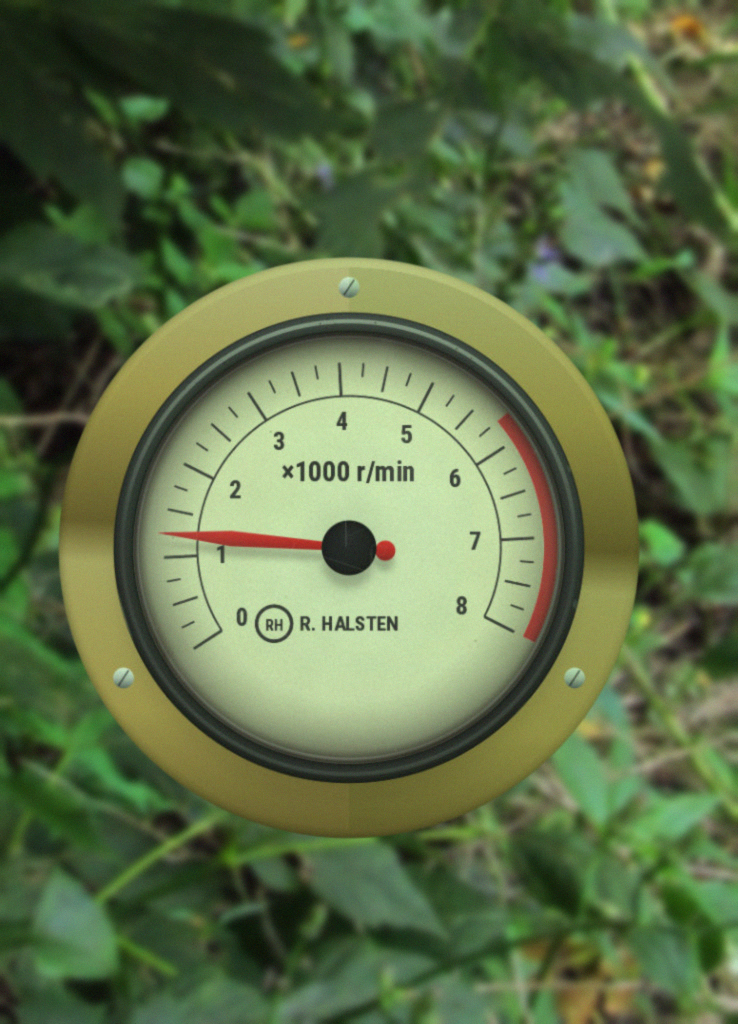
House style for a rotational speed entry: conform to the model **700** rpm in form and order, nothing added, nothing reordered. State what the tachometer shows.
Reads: **1250** rpm
